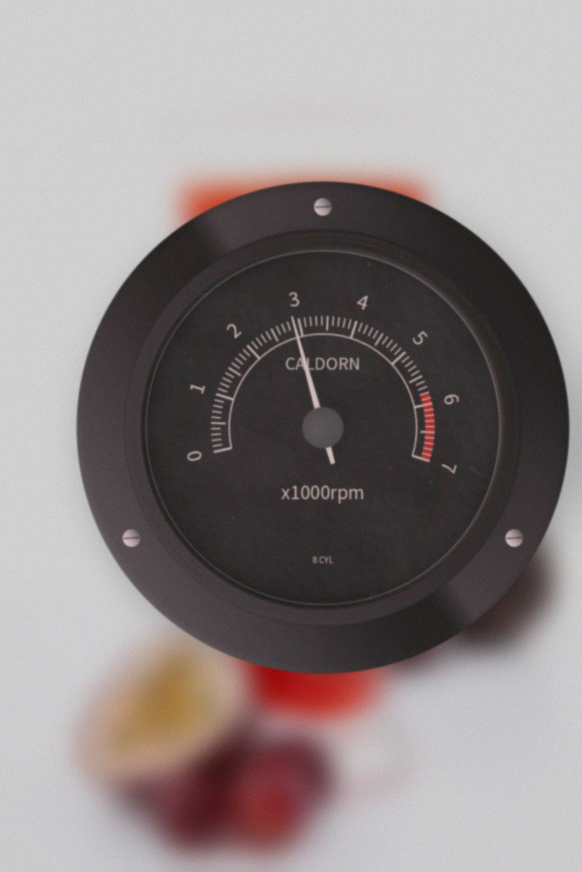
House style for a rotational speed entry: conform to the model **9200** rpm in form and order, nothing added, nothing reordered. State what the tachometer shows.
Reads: **2900** rpm
